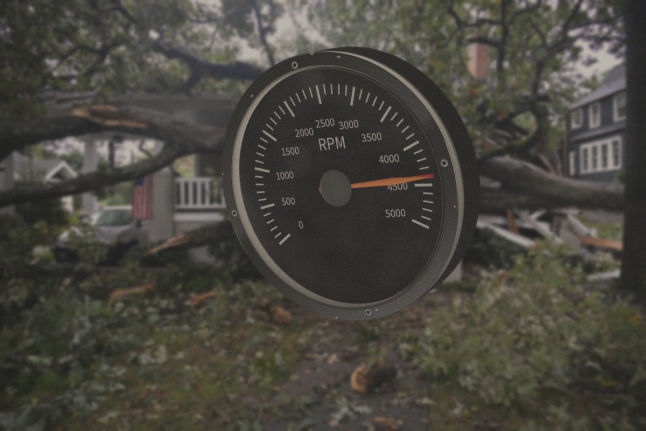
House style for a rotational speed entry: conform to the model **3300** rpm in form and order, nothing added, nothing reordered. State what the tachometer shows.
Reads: **4400** rpm
